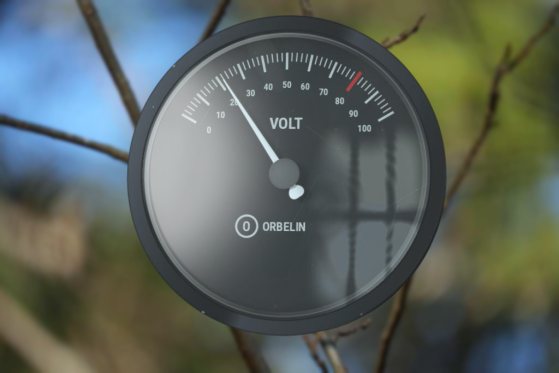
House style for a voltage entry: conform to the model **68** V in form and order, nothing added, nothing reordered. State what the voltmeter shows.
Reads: **22** V
